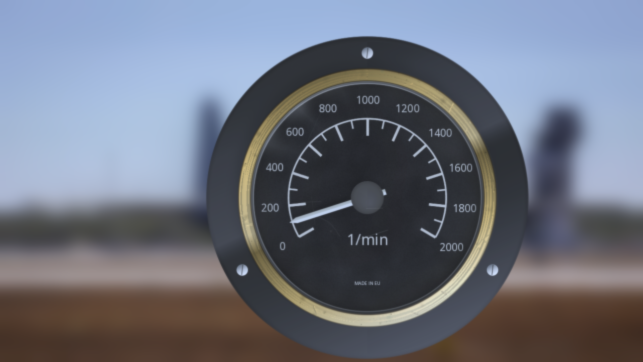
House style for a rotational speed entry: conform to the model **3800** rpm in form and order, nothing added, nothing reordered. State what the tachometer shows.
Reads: **100** rpm
